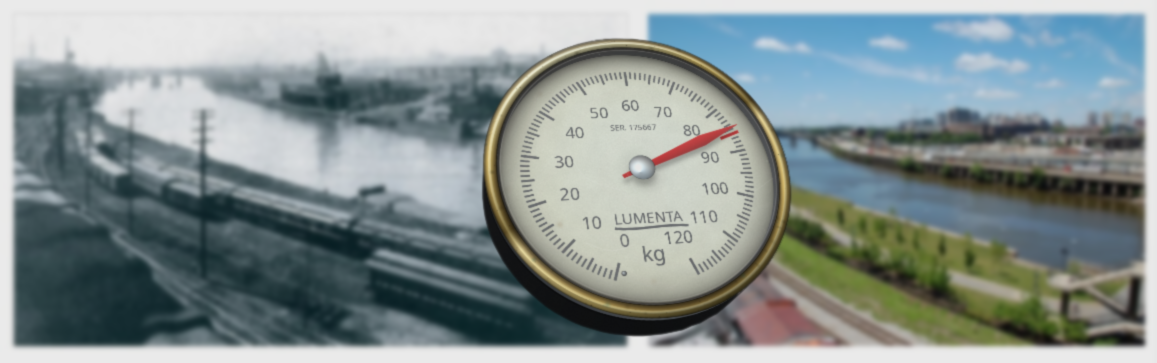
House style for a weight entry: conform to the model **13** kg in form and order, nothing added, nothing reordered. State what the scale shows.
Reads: **85** kg
